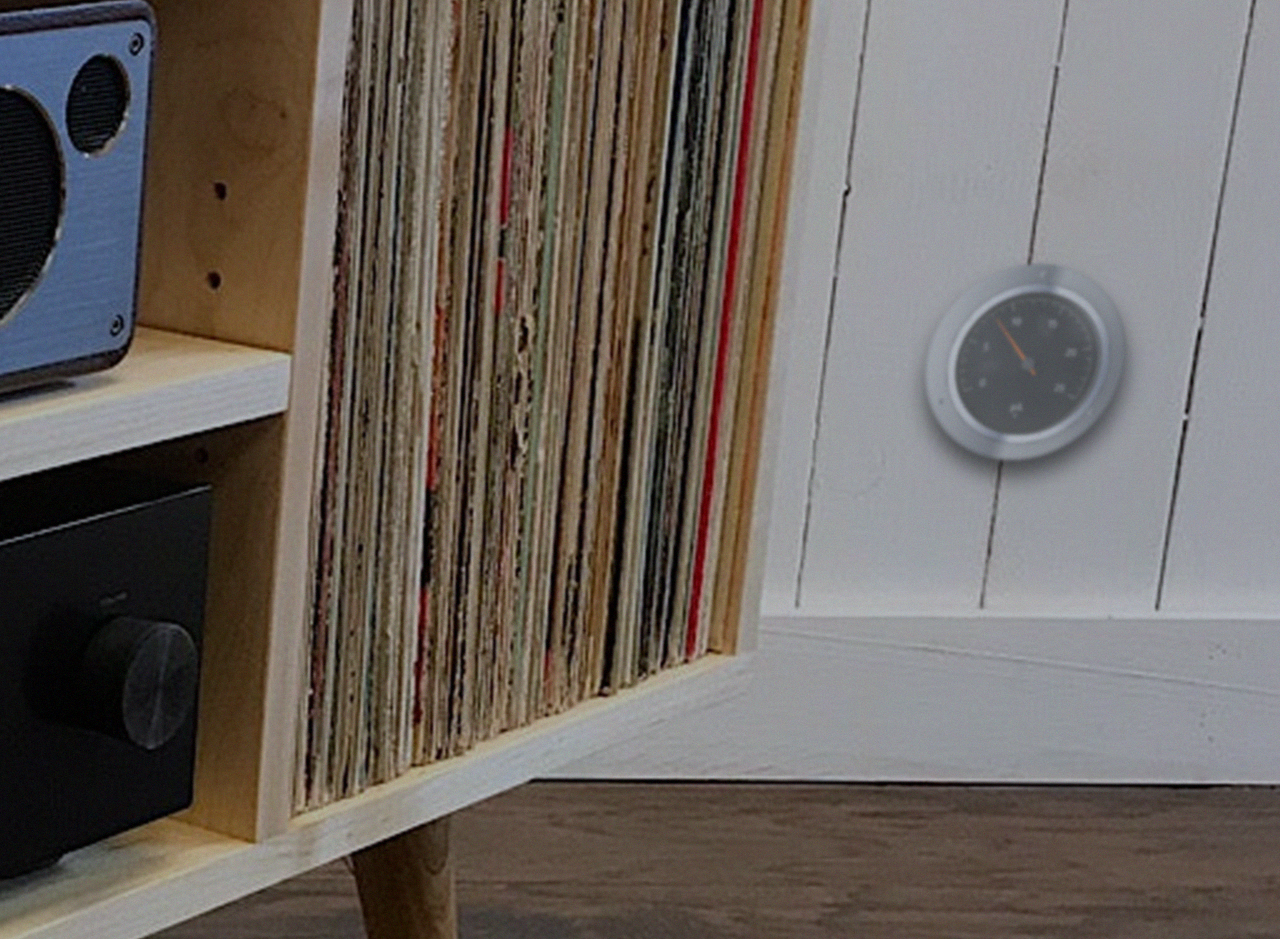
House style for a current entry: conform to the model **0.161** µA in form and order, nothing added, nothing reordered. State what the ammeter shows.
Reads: **8** µA
